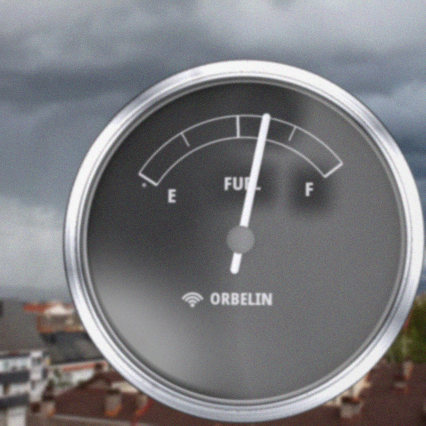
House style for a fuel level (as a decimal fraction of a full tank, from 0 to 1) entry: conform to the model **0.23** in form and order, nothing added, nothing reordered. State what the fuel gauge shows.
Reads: **0.625**
